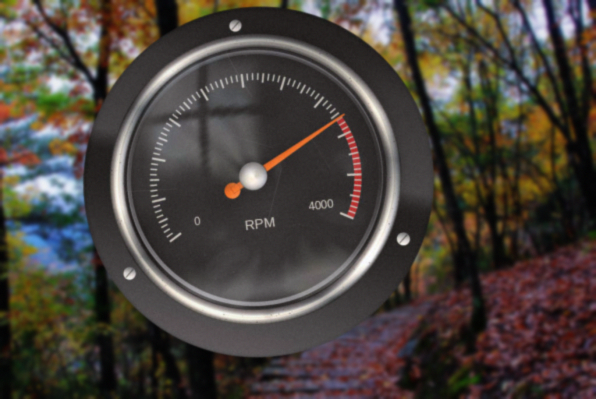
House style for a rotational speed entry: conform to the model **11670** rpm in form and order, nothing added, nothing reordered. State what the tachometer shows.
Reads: **3050** rpm
